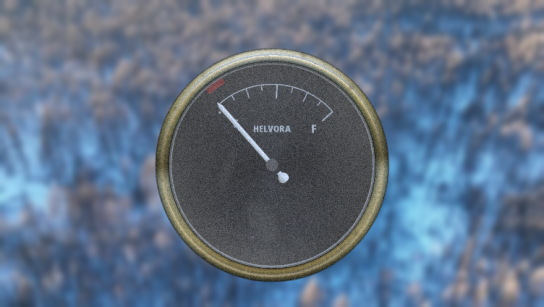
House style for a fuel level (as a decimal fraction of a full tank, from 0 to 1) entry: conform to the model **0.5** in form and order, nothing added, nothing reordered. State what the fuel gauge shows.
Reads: **0**
